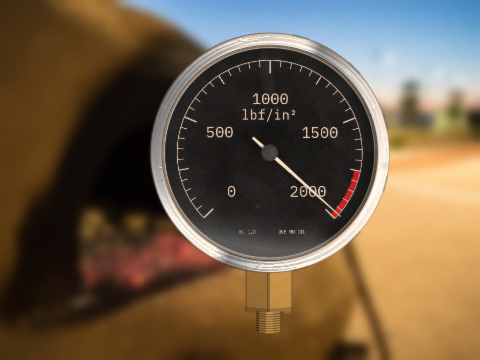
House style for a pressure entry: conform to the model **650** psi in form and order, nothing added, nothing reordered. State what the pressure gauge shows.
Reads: **1975** psi
